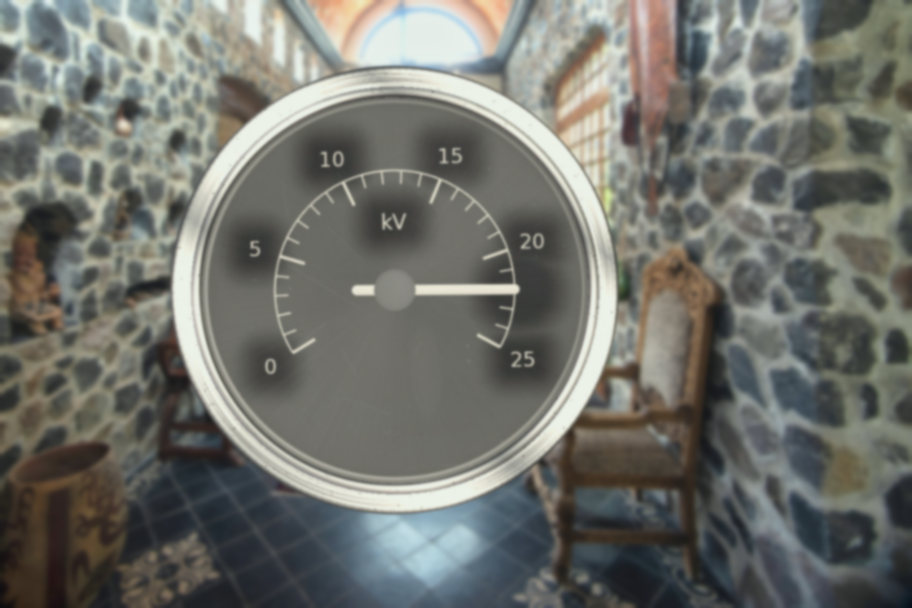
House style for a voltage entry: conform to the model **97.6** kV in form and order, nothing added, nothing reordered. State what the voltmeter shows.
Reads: **22** kV
